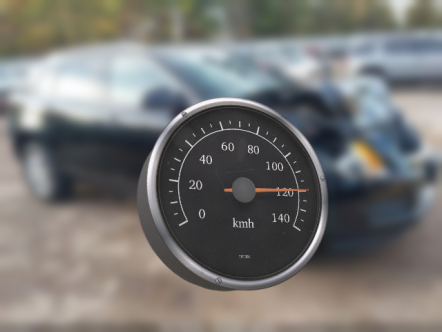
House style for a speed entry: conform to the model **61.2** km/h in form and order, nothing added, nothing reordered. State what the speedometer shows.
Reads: **120** km/h
